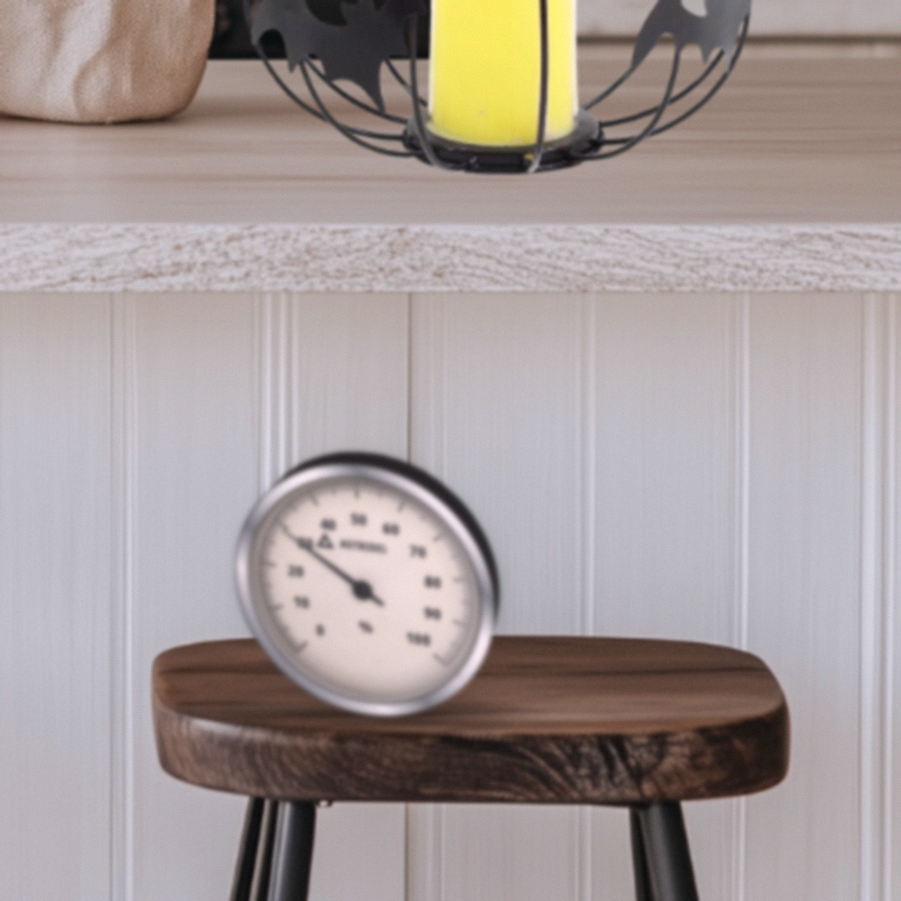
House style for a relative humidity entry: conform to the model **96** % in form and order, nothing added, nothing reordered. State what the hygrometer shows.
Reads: **30** %
